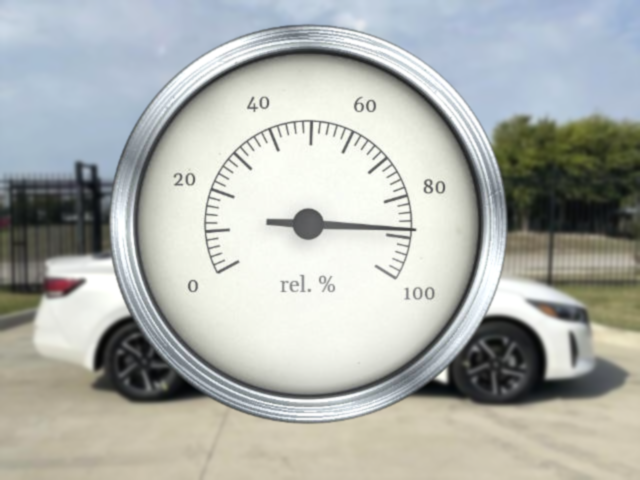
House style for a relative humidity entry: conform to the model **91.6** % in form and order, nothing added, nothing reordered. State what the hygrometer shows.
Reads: **88** %
